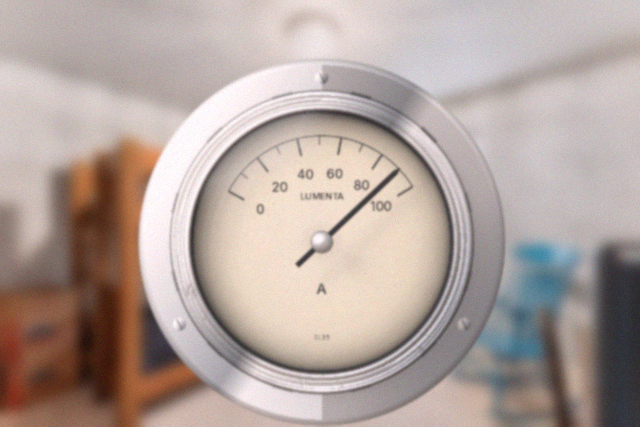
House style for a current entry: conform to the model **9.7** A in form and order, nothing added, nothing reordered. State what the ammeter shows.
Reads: **90** A
